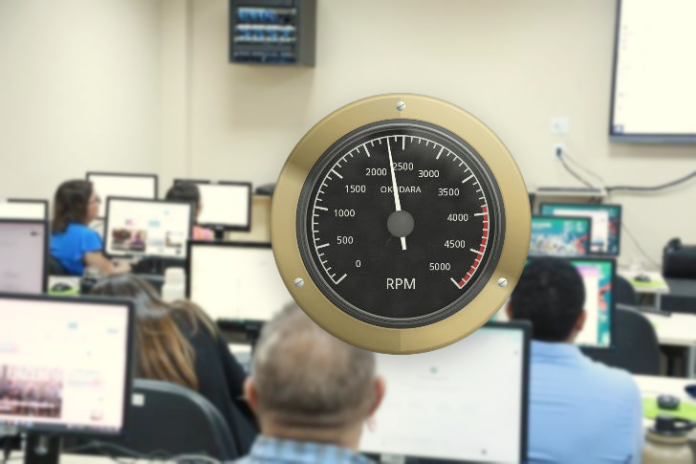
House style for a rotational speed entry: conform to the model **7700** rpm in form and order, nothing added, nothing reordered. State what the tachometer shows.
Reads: **2300** rpm
